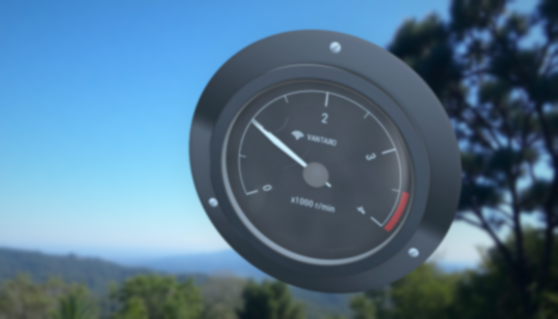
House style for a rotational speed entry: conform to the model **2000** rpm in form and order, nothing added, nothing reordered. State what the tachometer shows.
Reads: **1000** rpm
